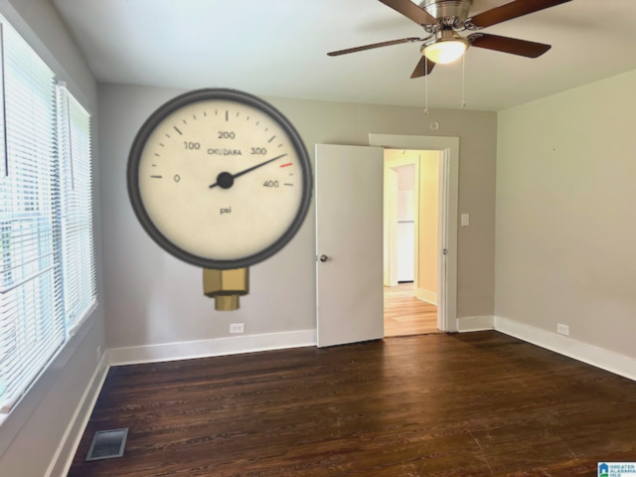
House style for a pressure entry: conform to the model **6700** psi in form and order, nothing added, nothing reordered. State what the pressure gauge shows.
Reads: **340** psi
